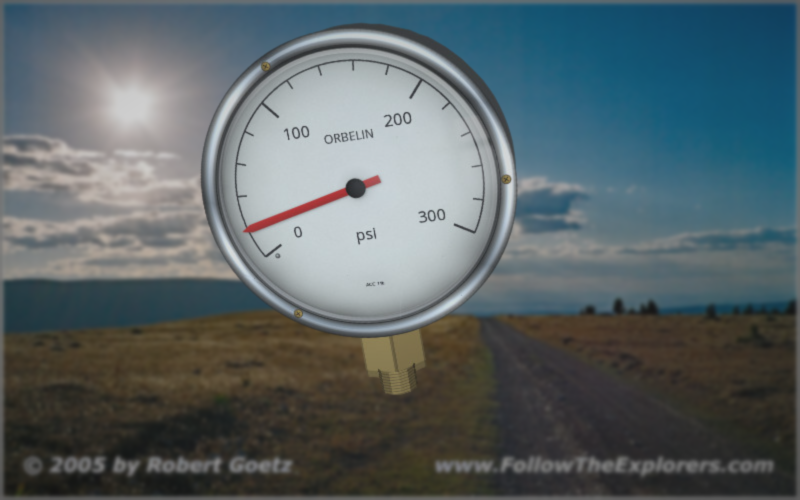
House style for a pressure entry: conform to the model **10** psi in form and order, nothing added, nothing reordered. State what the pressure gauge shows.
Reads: **20** psi
